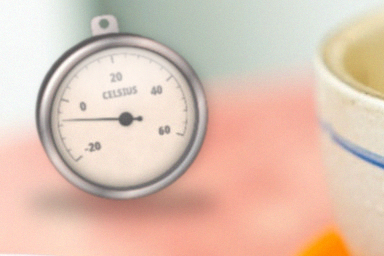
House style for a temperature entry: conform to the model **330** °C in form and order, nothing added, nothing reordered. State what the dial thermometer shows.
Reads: **-6** °C
